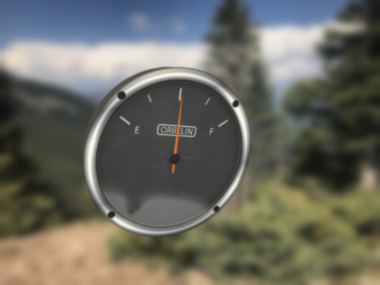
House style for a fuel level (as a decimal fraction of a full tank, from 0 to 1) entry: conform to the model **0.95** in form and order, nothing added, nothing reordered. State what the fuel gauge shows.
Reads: **0.5**
